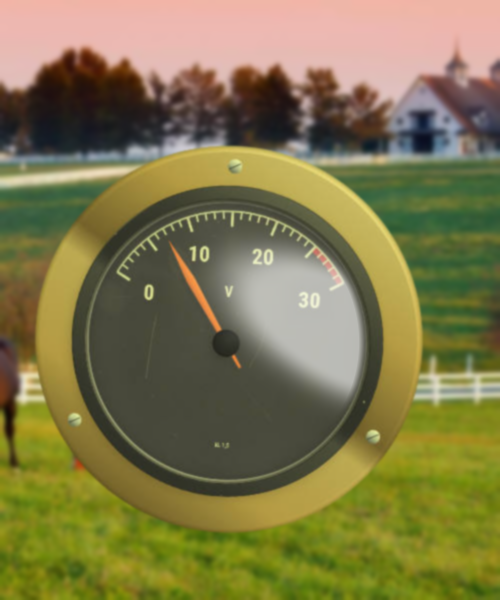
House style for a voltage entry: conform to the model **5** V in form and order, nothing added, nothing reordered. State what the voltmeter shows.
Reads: **7** V
